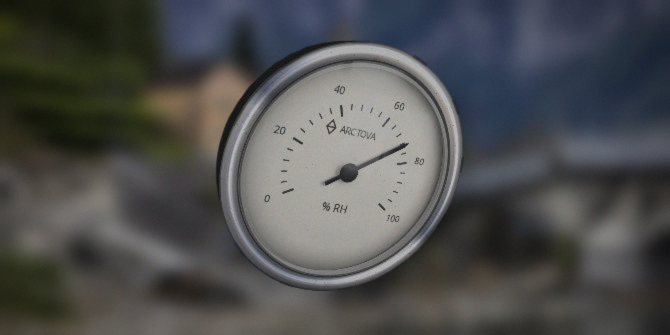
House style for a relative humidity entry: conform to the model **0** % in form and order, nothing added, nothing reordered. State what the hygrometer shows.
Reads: **72** %
